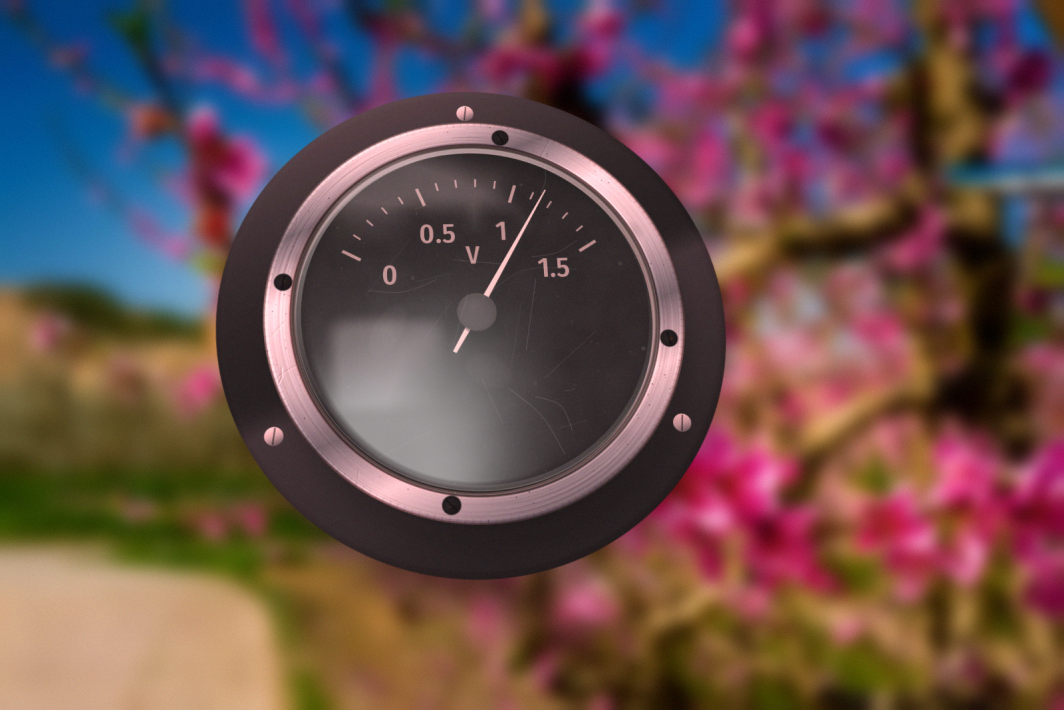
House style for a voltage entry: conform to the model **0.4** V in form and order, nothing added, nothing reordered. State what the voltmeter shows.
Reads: **1.15** V
